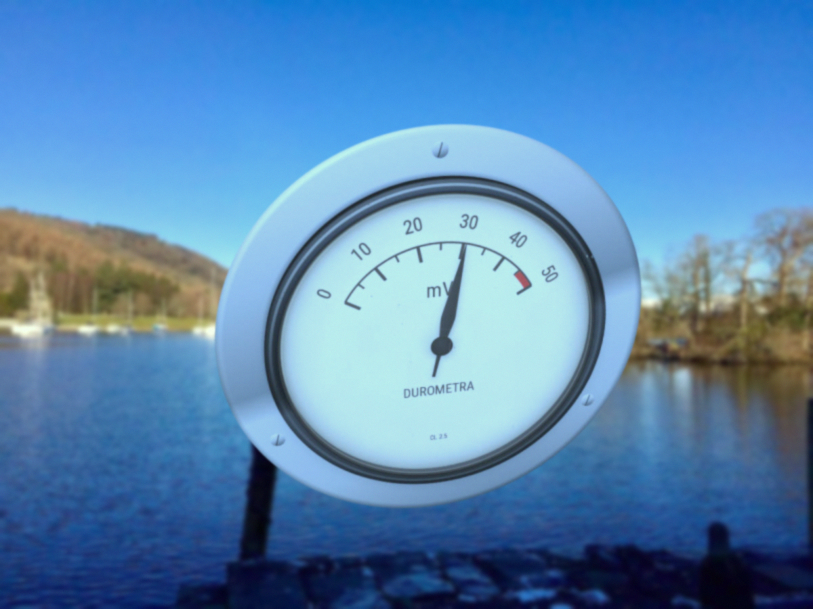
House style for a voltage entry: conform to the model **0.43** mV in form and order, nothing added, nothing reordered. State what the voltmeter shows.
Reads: **30** mV
